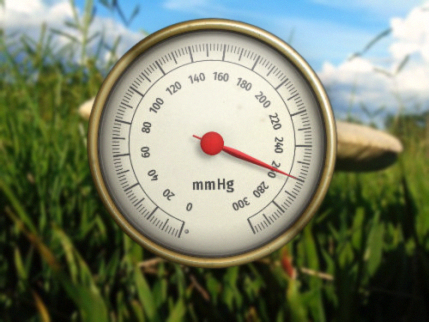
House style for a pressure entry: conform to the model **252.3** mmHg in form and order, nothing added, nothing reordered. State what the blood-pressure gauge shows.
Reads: **260** mmHg
